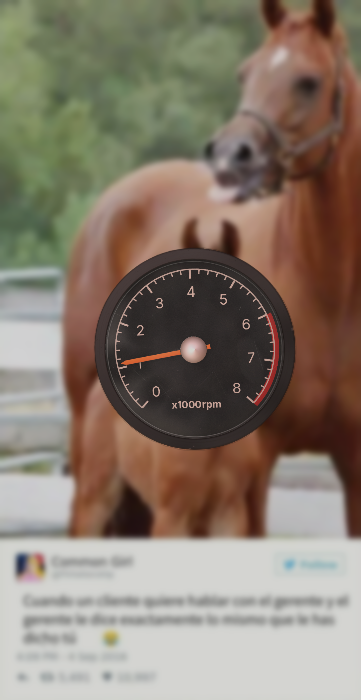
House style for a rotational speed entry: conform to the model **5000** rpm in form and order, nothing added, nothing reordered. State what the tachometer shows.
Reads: **1100** rpm
